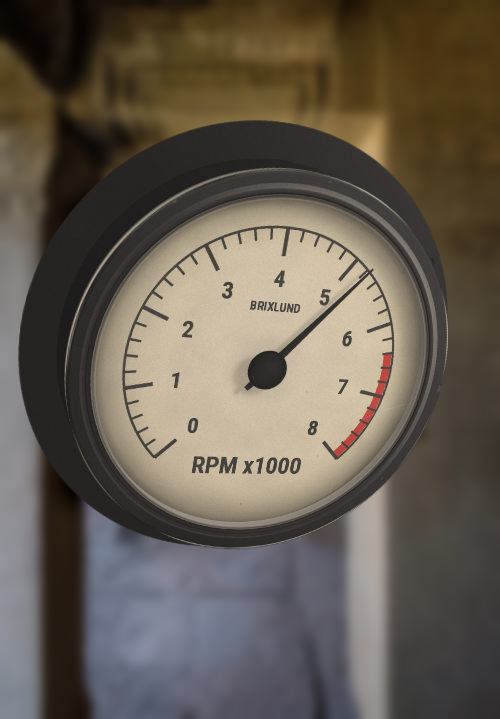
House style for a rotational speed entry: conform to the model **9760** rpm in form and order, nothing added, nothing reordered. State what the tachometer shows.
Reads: **5200** rpm
